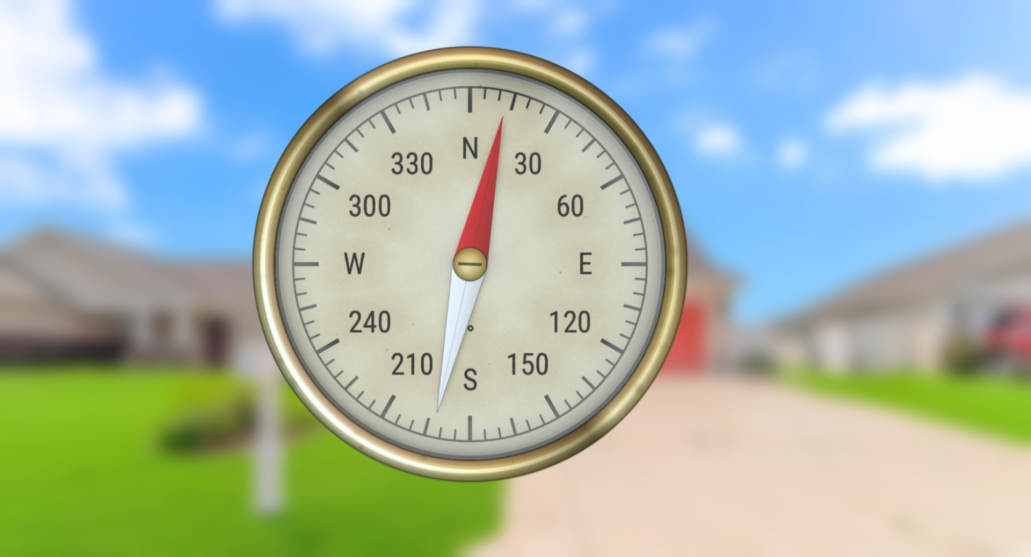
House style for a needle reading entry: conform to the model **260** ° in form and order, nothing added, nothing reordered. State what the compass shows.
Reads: **12.5** °
